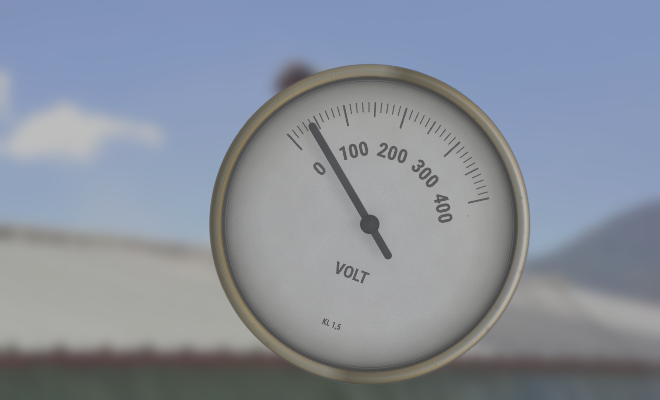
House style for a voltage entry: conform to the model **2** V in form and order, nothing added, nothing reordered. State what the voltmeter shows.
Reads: **40** V
